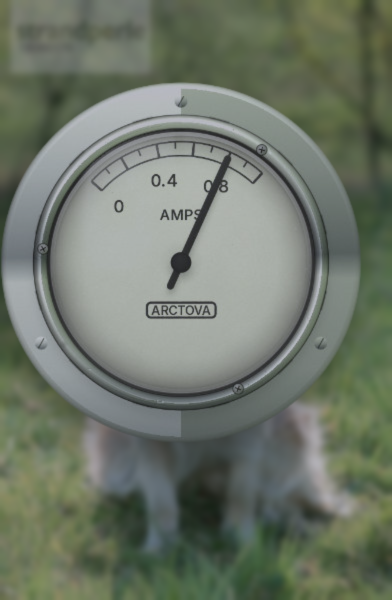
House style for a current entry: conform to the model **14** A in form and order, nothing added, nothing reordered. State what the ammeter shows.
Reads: **0.8** A
